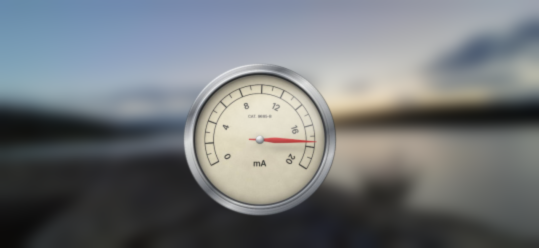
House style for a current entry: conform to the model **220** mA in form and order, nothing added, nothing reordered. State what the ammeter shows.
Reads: **17.5** mA
